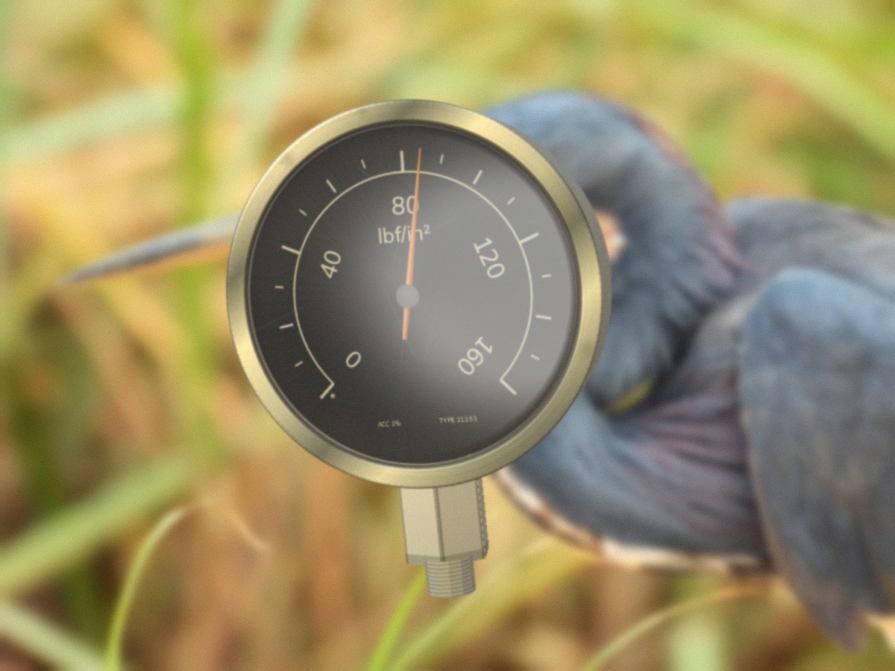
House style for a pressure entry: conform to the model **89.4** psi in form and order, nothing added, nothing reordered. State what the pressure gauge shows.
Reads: **85** psi
